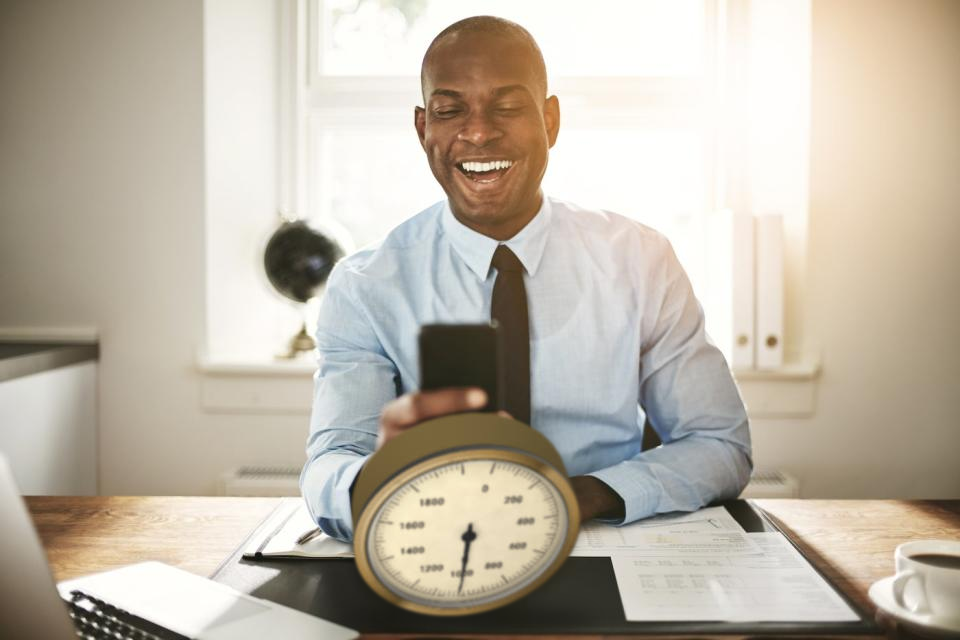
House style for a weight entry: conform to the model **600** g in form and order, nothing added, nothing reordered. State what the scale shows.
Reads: **1000** g
